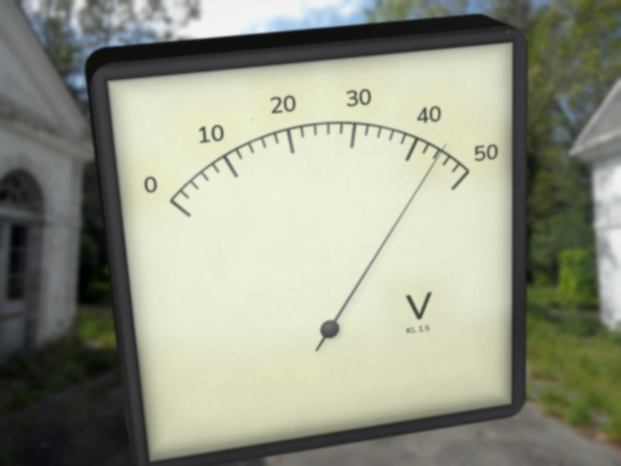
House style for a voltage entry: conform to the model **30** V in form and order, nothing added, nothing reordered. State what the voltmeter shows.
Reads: **44** V
